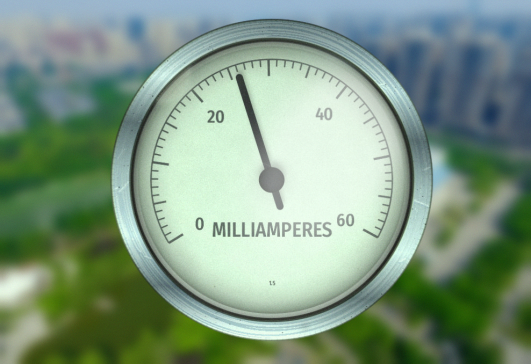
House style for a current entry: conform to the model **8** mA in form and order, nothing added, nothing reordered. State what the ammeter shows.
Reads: **26** mA
